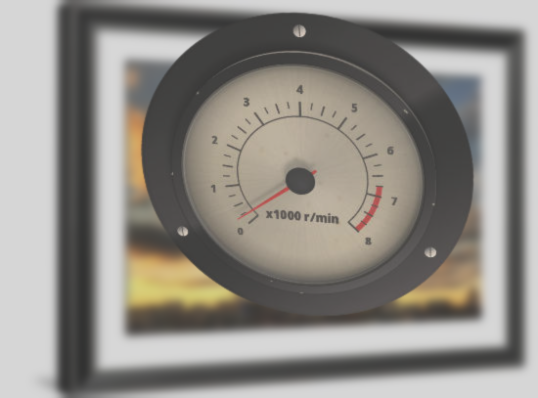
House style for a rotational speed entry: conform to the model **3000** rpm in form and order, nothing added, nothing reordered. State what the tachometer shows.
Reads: **250** rpm
